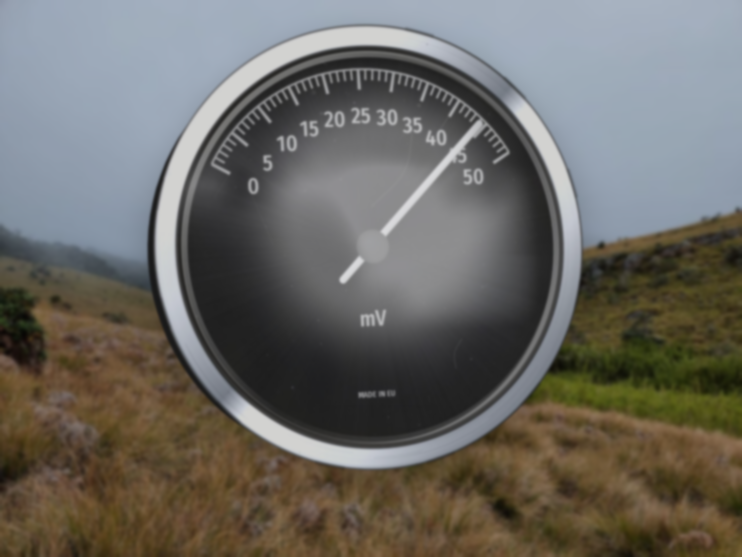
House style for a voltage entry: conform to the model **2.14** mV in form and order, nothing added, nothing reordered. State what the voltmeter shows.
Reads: **44** mV
